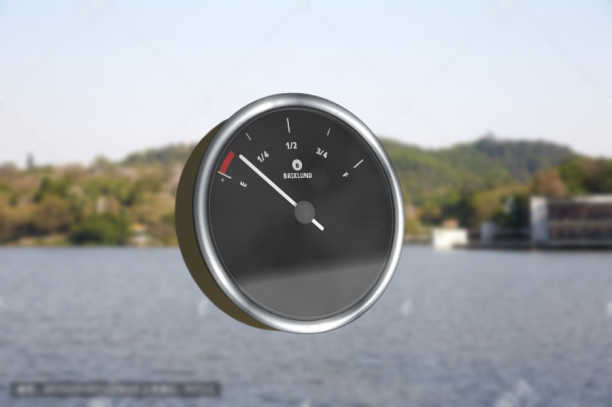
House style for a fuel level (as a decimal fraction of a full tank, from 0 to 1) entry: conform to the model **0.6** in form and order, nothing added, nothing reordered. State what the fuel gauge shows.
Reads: **0.125**
